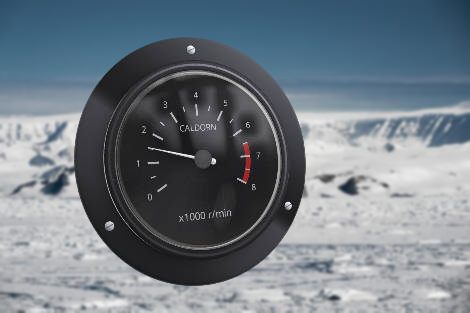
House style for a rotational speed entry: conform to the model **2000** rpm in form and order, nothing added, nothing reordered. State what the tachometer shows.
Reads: **1500** rpm
